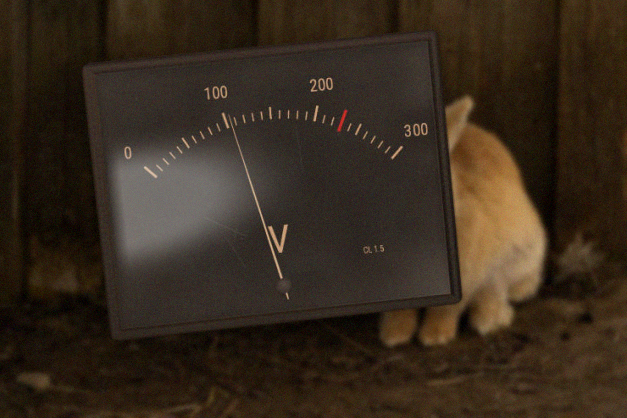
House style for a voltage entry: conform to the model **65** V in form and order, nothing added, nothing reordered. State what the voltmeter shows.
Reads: **105** V
